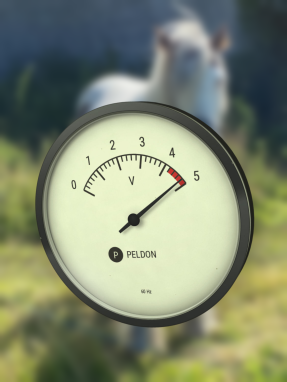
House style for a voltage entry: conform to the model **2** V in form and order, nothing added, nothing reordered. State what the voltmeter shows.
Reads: **4.8** V
